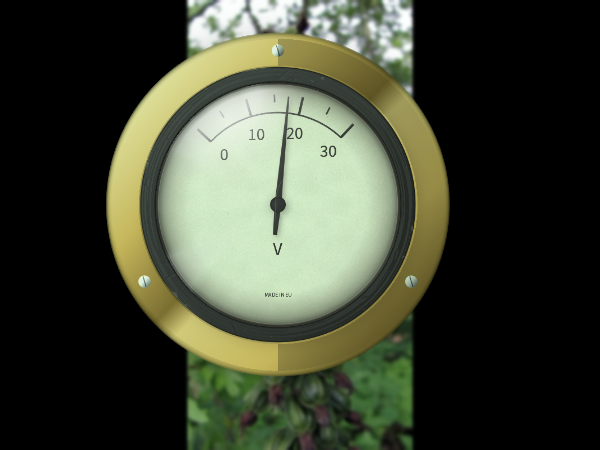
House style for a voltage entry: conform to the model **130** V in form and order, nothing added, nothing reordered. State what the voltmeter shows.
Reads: **17.5** V
